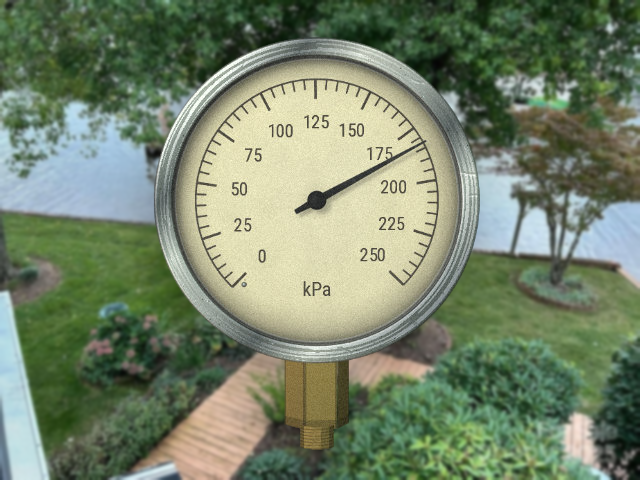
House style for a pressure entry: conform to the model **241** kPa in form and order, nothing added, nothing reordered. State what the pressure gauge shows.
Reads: **182.5** kPa
